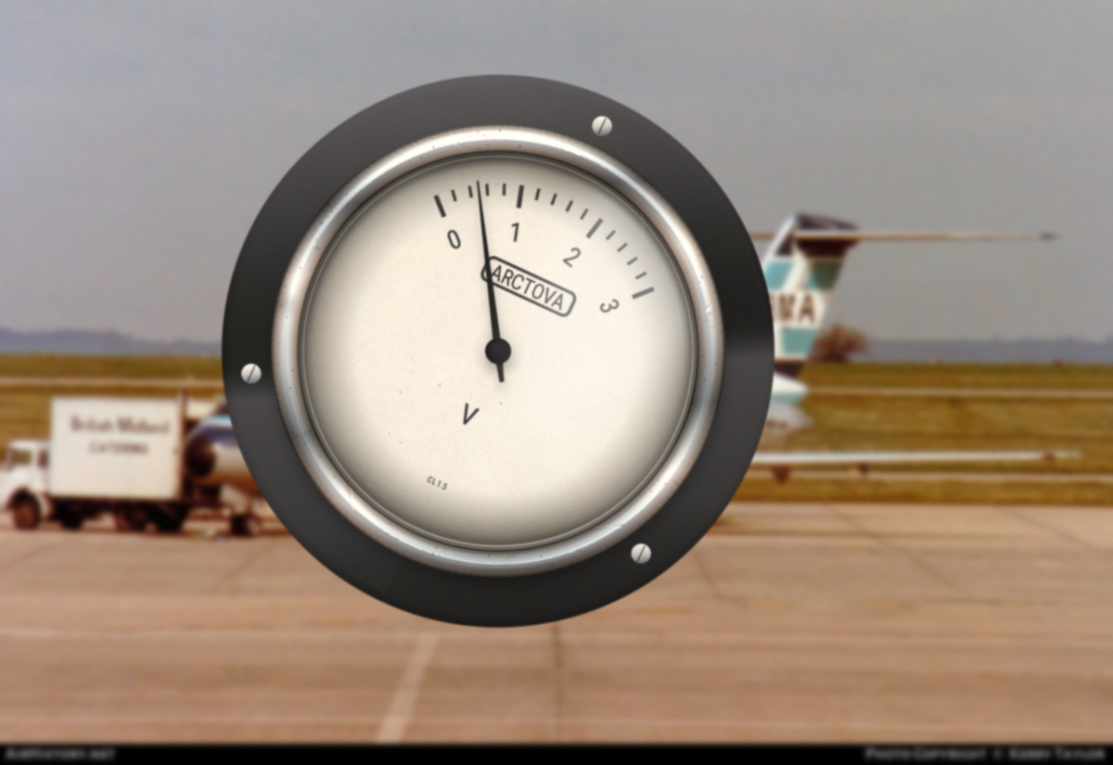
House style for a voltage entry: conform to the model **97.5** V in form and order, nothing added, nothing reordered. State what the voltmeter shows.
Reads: **0.5** V
